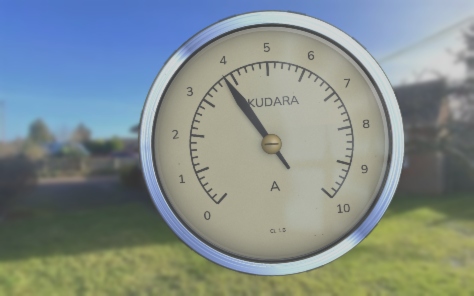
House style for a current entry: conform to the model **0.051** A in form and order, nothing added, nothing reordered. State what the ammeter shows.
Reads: **3.8** A
